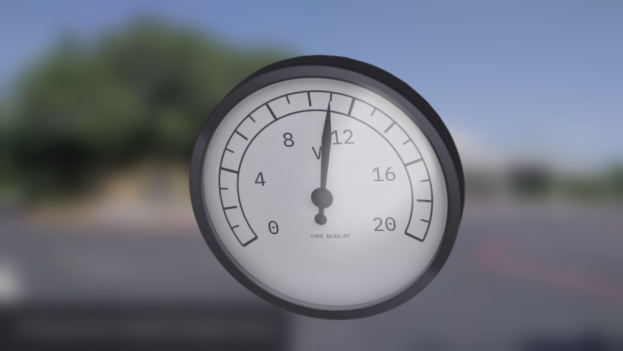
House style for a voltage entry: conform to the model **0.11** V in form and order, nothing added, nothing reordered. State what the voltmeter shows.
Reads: **11** V
